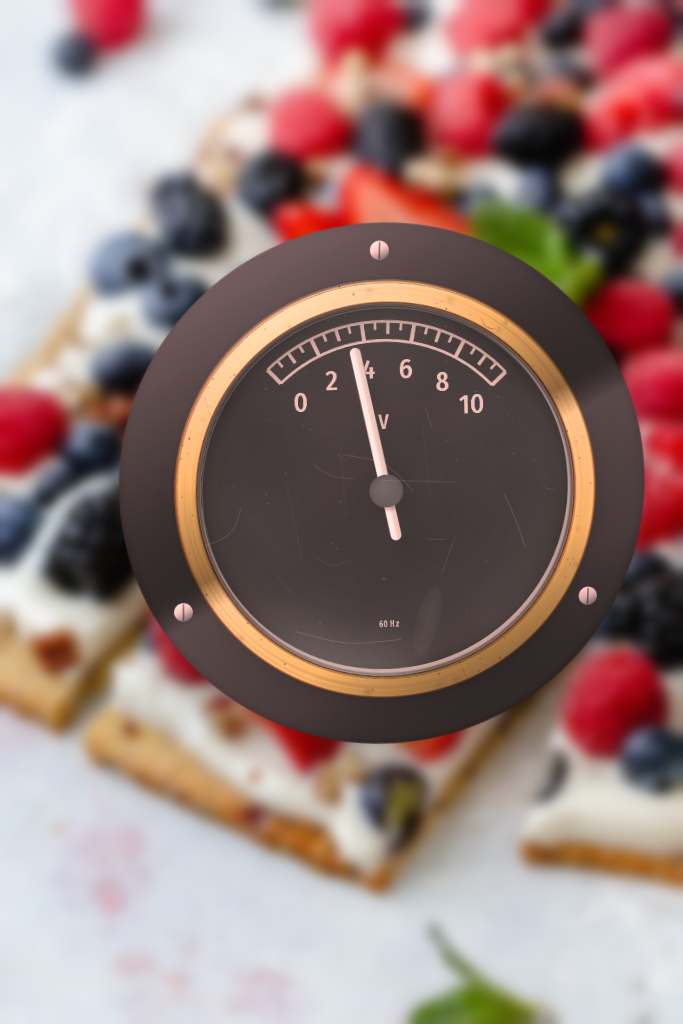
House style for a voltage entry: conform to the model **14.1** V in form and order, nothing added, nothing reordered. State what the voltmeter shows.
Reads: **3.5** V
